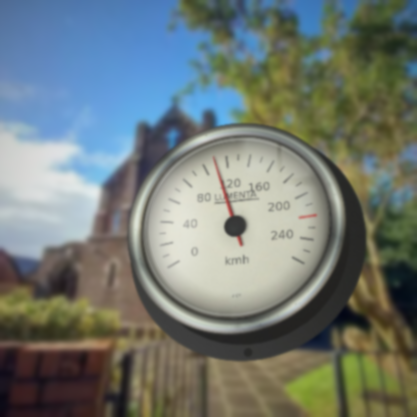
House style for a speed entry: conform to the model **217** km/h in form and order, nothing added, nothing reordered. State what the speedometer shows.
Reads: **110** km/h
